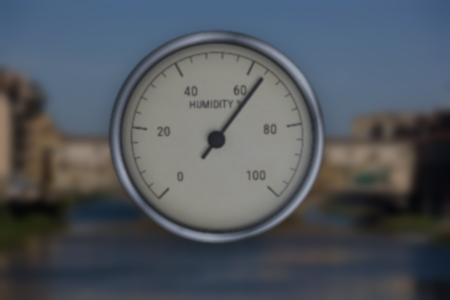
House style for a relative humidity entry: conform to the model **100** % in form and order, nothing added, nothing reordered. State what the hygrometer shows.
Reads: **64** %
